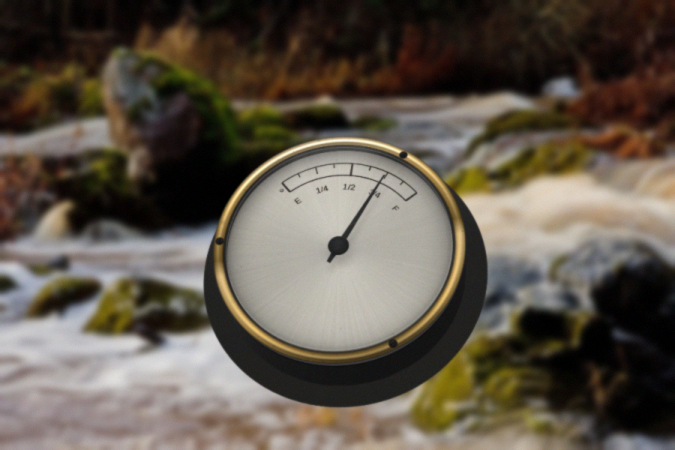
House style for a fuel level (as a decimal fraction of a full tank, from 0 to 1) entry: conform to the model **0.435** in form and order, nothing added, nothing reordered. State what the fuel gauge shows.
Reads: **0.75**
